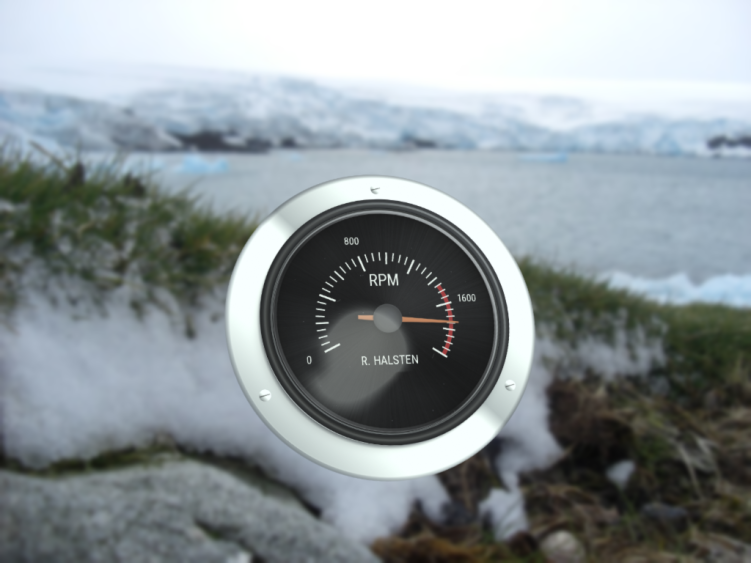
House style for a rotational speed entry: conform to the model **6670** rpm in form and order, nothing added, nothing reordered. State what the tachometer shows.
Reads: **1750** rpm
